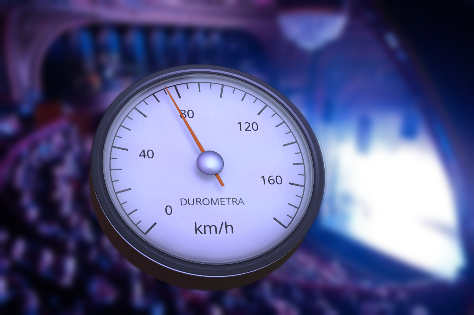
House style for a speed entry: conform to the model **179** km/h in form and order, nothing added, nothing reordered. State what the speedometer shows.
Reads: **75** km/h
